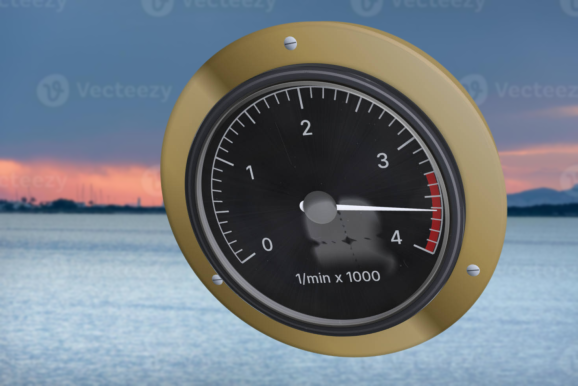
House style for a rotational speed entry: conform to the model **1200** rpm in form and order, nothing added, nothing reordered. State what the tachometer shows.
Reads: **3600** rpm
